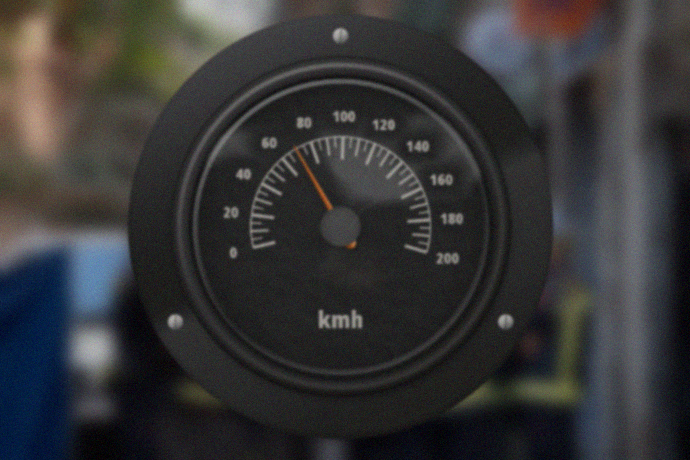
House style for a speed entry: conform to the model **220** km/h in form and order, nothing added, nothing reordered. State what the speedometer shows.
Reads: **70** km/h
